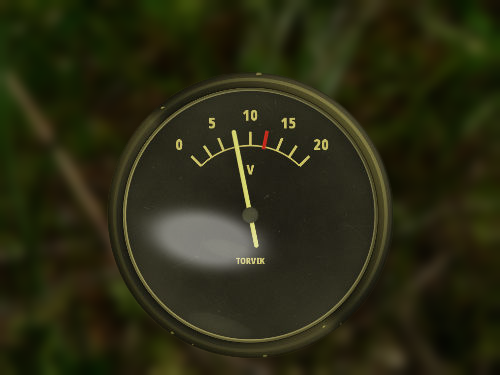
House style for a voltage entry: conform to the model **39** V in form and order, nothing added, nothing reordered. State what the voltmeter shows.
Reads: **7.5** V
